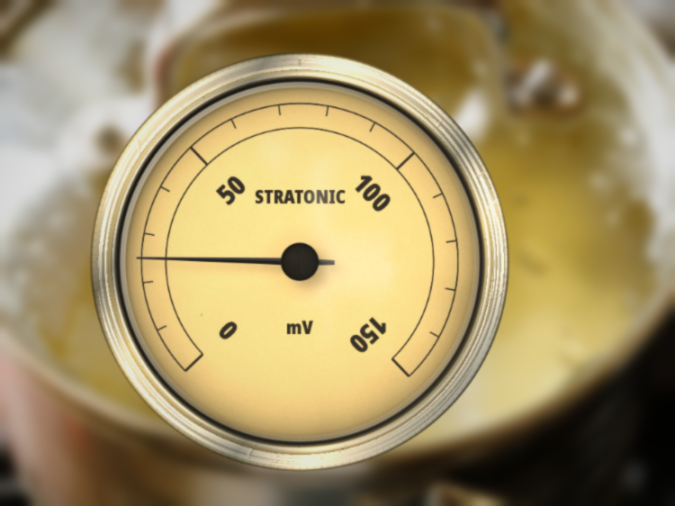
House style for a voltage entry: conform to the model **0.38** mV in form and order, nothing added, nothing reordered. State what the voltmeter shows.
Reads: **25** mV
